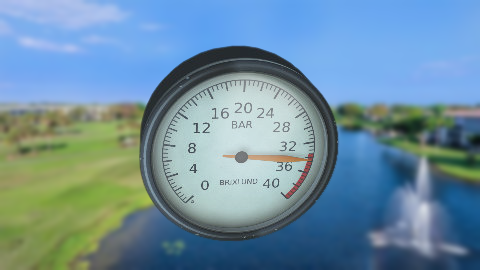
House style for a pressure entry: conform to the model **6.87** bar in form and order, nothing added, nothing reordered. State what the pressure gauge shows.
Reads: **34** bar
